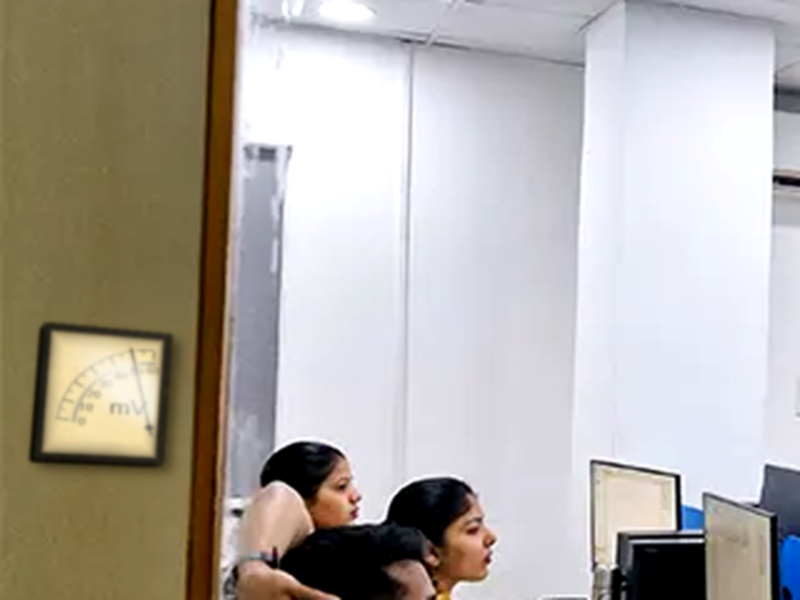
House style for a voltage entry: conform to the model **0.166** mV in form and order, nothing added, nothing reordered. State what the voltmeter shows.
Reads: **50** mV
